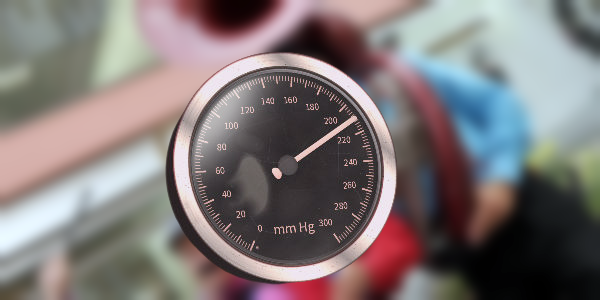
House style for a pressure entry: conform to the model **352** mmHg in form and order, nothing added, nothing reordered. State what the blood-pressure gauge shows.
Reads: **210** mmHg
